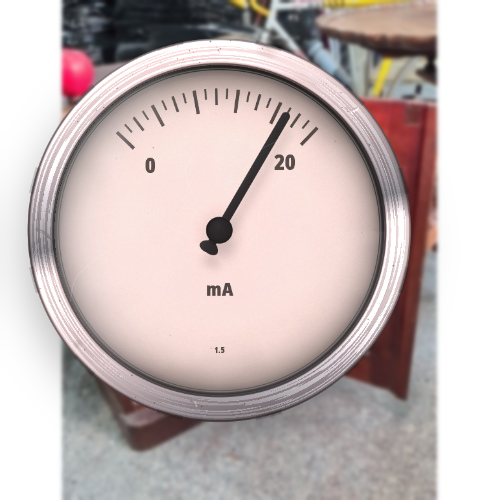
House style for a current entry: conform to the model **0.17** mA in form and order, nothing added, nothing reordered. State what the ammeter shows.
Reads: **17** mA
